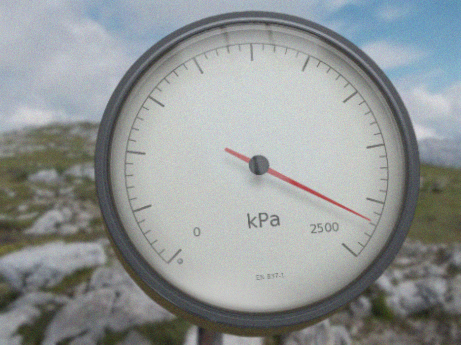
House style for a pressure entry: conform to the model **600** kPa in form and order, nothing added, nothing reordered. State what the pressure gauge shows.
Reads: **2350** kPa
